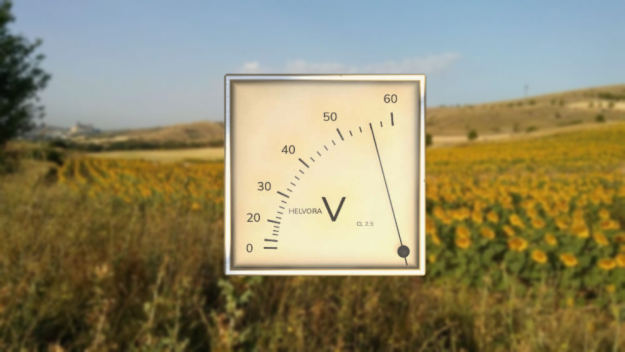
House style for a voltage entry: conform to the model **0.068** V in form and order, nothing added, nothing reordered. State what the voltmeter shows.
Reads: **56** V
